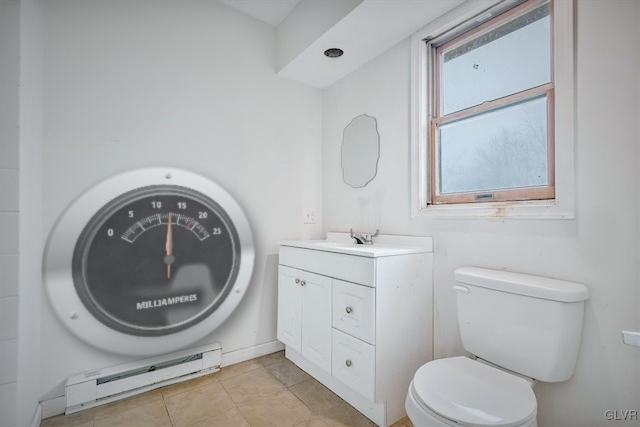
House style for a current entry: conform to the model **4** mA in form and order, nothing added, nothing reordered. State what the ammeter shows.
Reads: **12.5** mA
